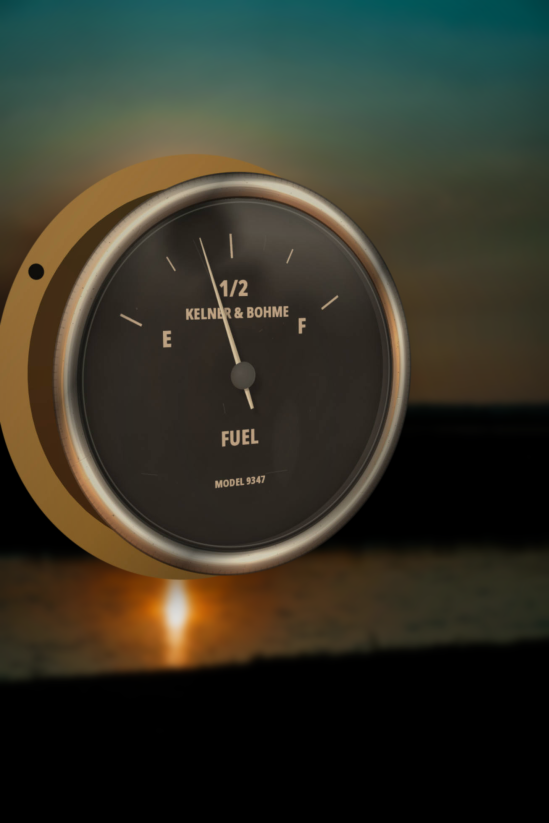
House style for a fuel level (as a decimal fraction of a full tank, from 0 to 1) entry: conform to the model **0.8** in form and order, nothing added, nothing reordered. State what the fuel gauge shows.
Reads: **0.375**
